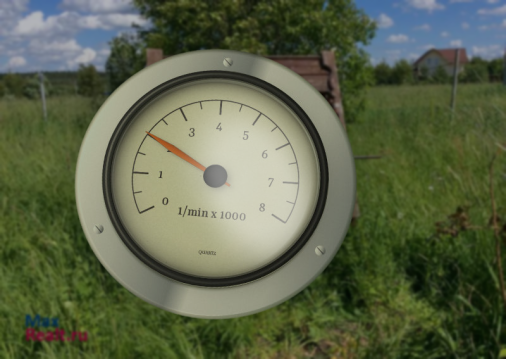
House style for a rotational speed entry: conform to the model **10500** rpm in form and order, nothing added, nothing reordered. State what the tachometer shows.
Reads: **2000** rpm
